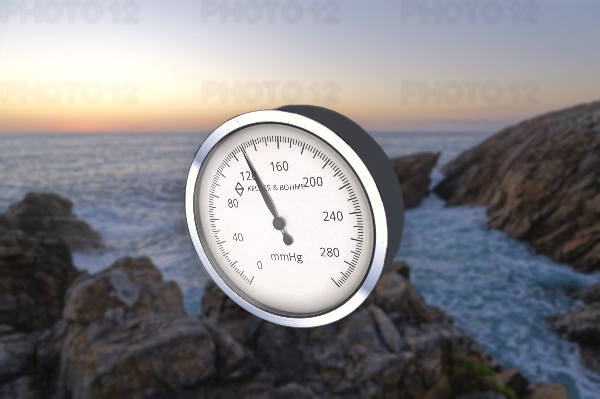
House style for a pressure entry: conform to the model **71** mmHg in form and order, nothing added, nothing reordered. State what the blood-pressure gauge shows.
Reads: **130** mmHg
